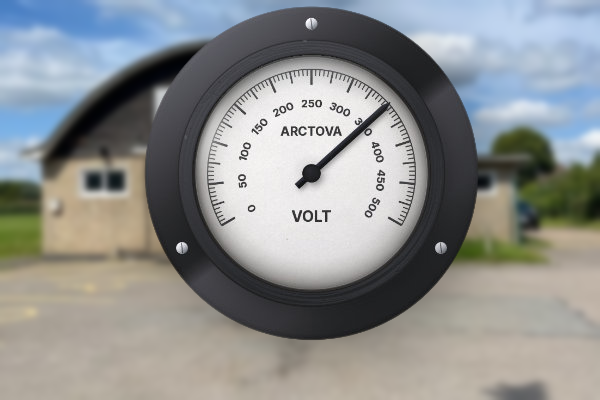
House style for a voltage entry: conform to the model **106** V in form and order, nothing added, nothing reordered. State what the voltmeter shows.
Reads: **350** V
